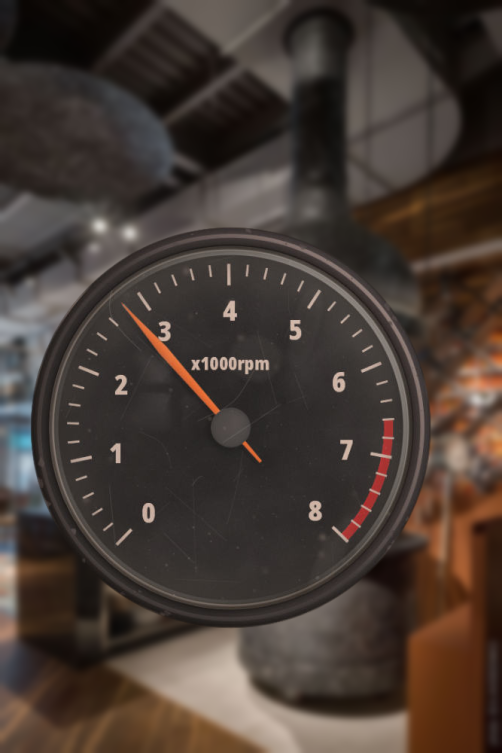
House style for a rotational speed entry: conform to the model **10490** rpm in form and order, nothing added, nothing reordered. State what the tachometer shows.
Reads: **2800** rpm
